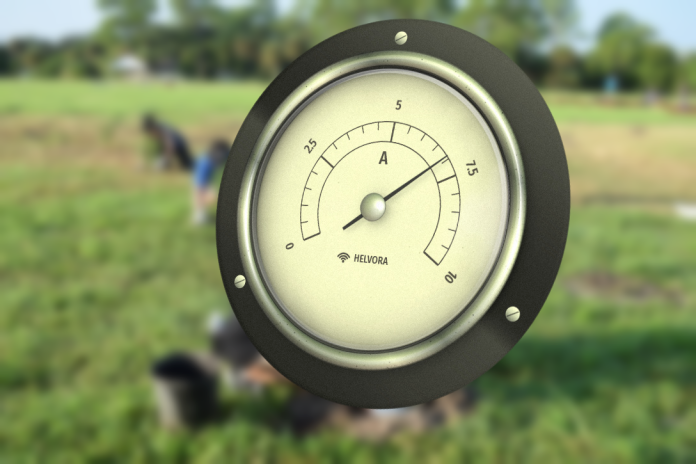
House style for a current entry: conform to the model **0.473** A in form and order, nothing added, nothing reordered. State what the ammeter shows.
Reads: **7** A
